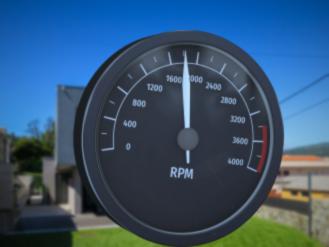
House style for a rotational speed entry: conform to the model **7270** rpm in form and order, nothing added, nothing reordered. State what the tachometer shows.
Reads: **1800** rpm
